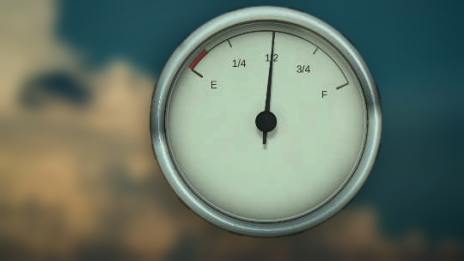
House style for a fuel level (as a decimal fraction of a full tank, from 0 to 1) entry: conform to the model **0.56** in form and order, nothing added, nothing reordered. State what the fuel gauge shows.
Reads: **0.5**
